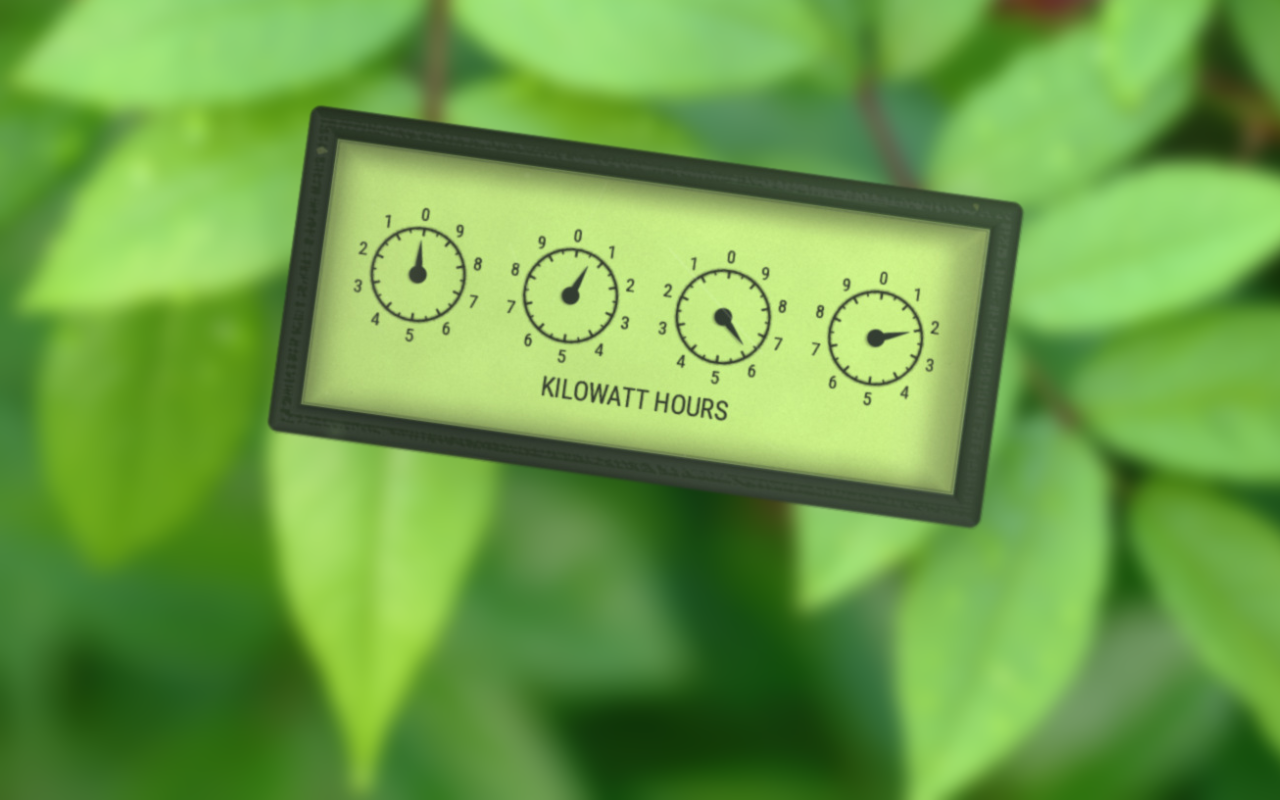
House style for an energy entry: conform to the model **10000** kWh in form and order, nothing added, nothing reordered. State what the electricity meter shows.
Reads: **62** kWh
